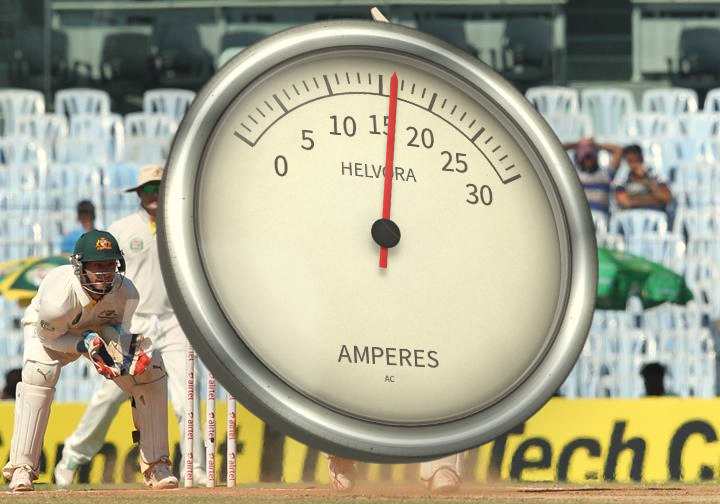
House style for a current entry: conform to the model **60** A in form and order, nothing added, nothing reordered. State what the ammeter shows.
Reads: **16** A
